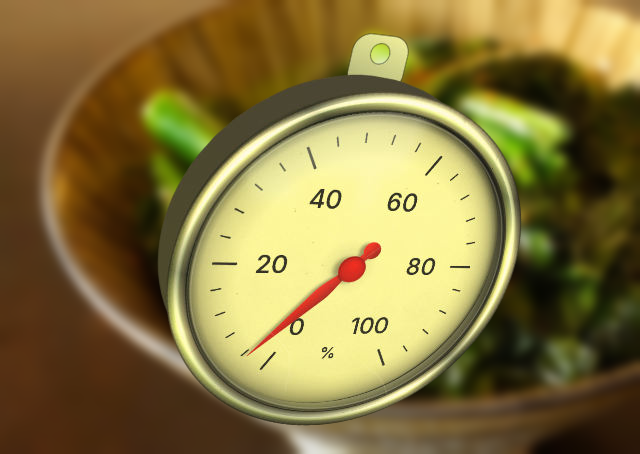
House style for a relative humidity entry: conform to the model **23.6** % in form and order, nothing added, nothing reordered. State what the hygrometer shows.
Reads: **4** %
